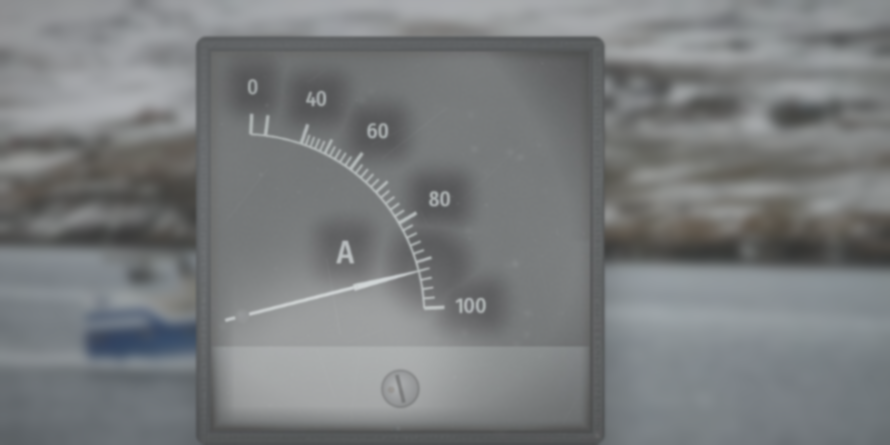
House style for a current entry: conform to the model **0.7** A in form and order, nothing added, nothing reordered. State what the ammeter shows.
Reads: **92** A
